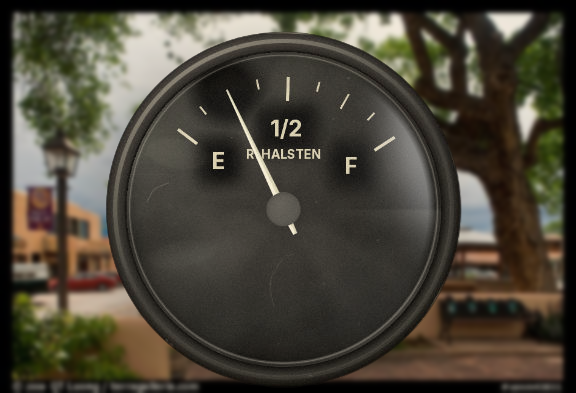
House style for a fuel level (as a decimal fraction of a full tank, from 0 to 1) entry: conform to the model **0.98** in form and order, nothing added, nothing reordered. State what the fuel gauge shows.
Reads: **0.25**
